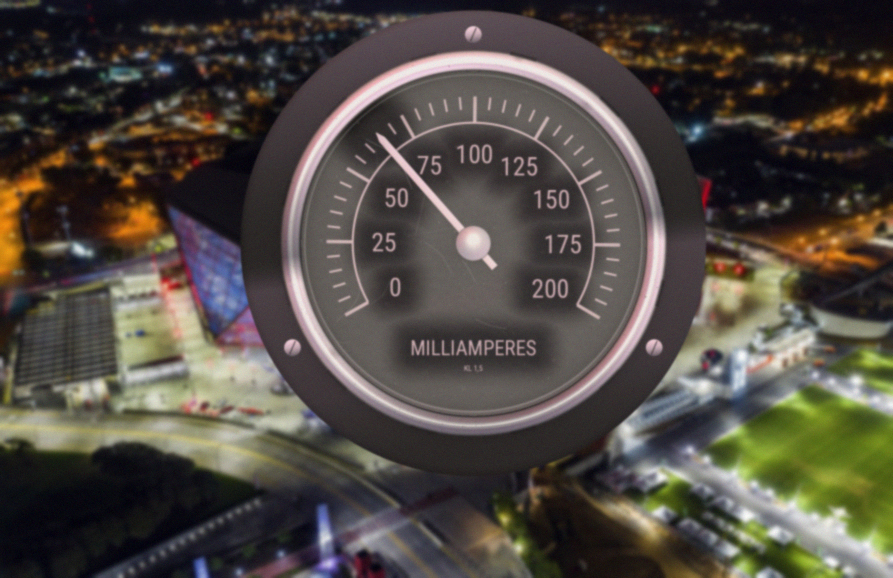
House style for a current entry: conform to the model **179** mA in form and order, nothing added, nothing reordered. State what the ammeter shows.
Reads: **65** mA
